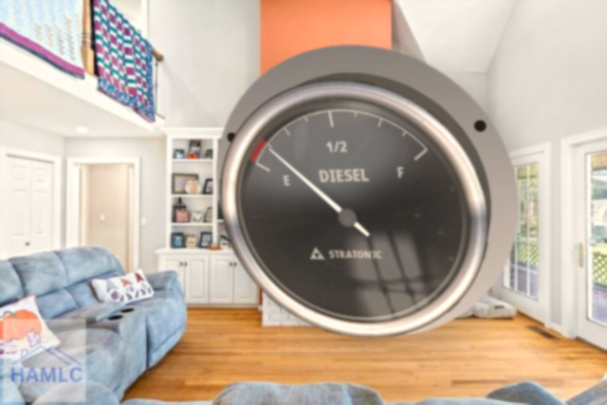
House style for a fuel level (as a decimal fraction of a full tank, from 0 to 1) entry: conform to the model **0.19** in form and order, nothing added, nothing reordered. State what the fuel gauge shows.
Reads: **0.125**
